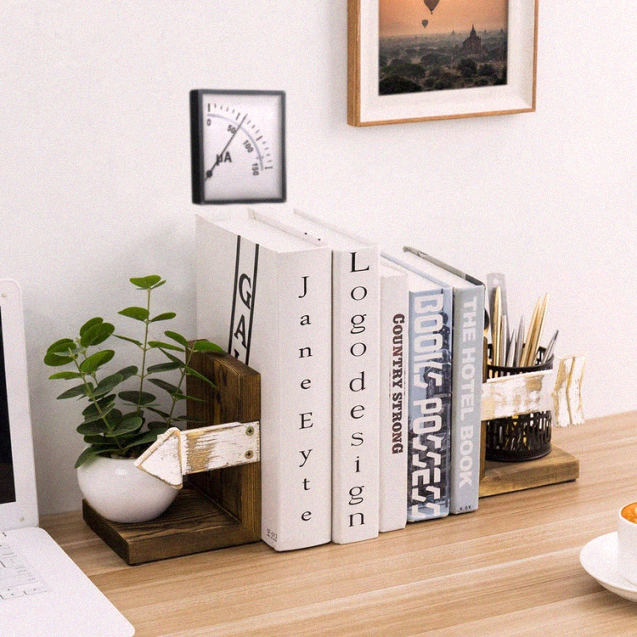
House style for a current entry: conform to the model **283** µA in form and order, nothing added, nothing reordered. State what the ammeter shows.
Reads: **60** µA
